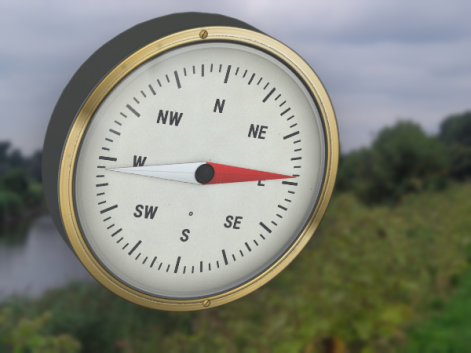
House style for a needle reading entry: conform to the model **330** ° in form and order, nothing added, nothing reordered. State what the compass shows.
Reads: **85** °
